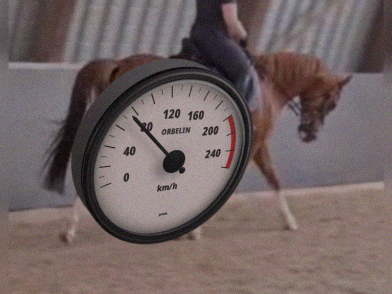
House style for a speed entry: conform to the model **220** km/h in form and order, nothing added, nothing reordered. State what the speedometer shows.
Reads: **75** km/h
